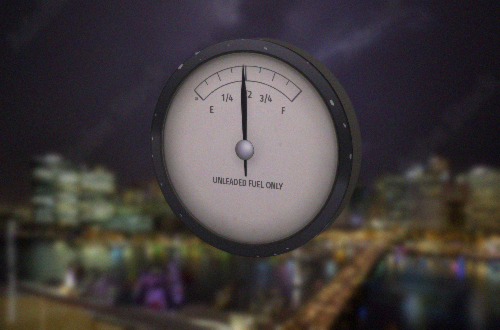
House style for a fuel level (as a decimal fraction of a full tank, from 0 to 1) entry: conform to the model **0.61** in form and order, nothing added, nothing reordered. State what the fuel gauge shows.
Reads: **0.5**
